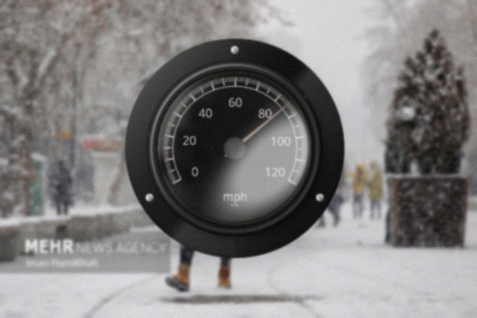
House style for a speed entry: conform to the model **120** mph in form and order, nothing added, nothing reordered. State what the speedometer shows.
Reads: **85** mph
